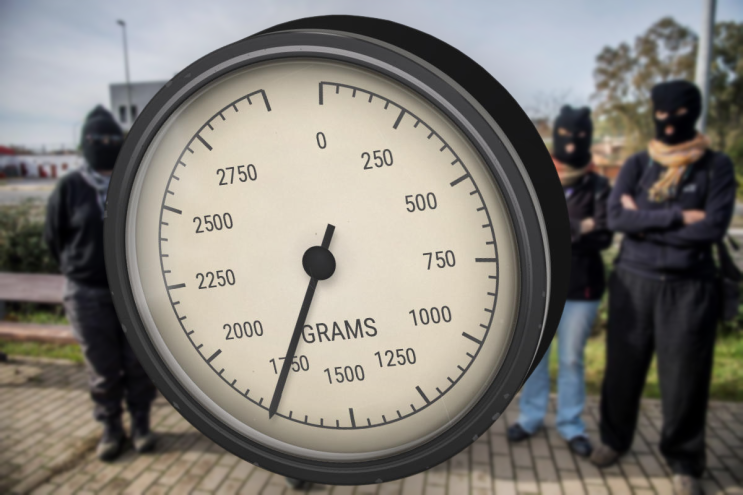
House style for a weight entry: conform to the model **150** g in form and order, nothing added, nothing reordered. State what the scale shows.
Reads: **1750** g
